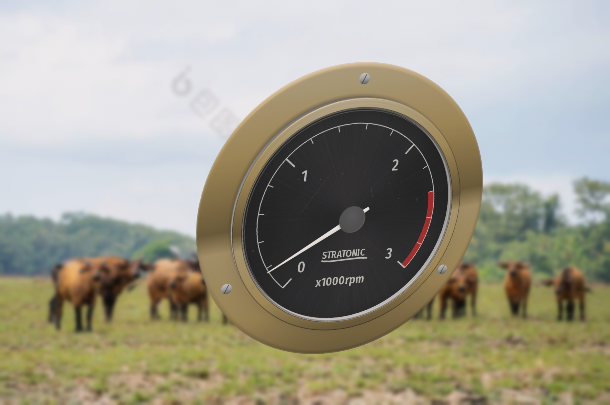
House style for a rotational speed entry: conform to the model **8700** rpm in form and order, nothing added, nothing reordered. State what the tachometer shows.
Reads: **200** rpm
